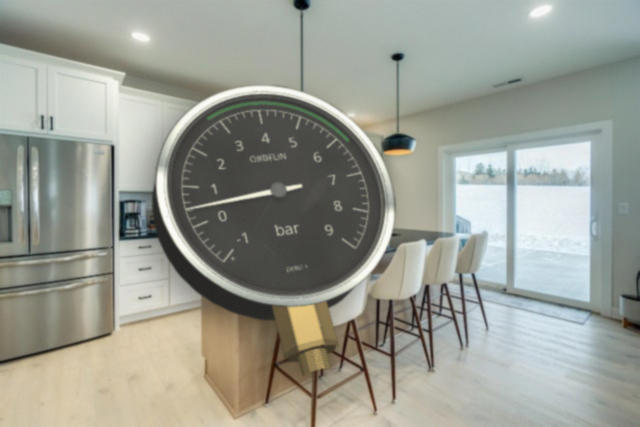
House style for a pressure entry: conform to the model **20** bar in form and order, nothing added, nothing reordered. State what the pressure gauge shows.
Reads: **0.4** bar
